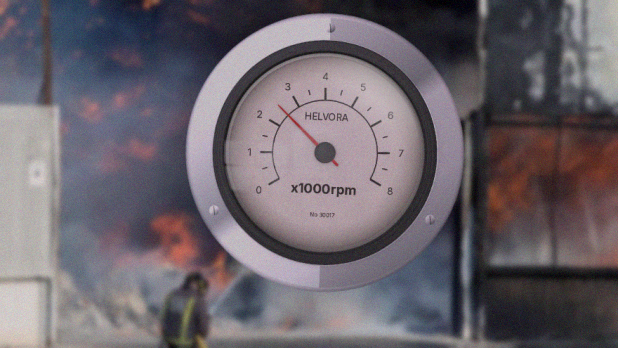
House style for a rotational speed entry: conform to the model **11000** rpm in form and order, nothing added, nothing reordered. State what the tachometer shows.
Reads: **2500** rpm
